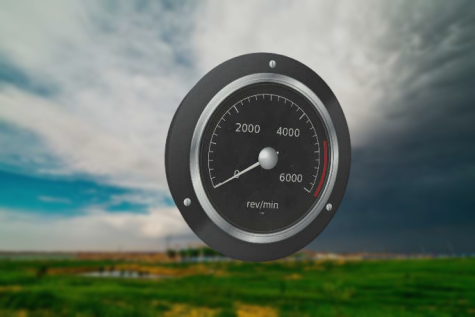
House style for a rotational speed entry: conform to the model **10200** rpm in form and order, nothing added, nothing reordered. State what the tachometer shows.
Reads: **0** rpm
